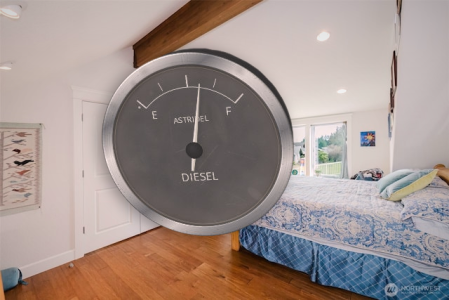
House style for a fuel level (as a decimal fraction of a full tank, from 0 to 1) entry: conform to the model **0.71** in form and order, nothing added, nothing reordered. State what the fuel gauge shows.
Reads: **0.625**
